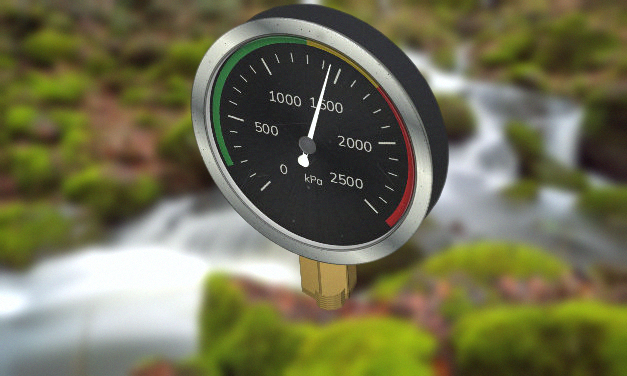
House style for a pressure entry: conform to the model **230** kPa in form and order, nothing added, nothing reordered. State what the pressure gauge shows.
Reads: **1450** kPa
